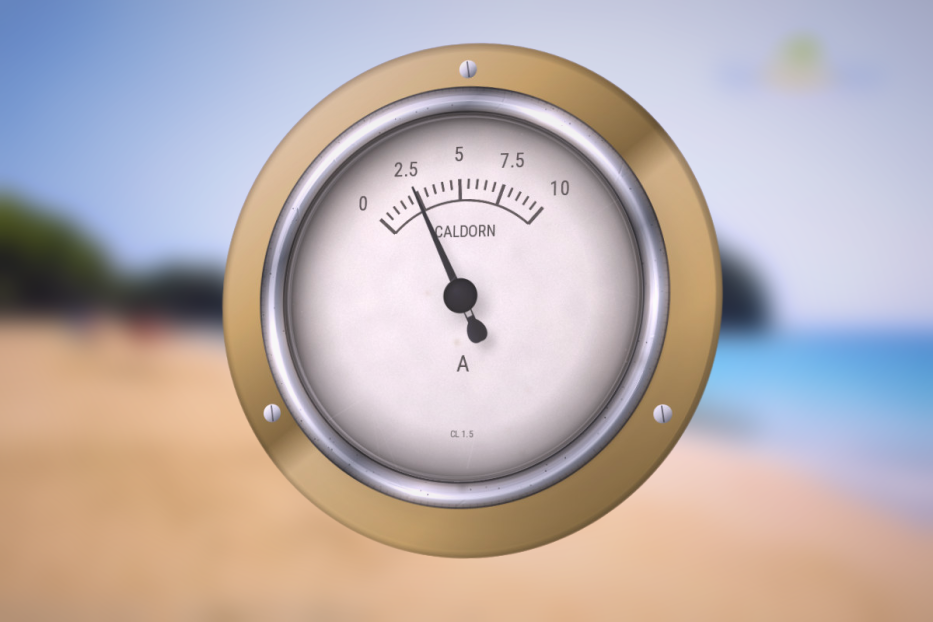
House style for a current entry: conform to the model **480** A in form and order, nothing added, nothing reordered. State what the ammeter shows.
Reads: **2.5** A
